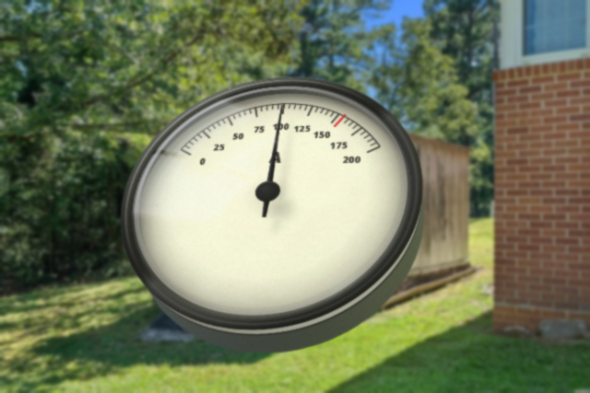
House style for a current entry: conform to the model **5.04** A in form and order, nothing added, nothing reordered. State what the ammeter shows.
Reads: **100** A
